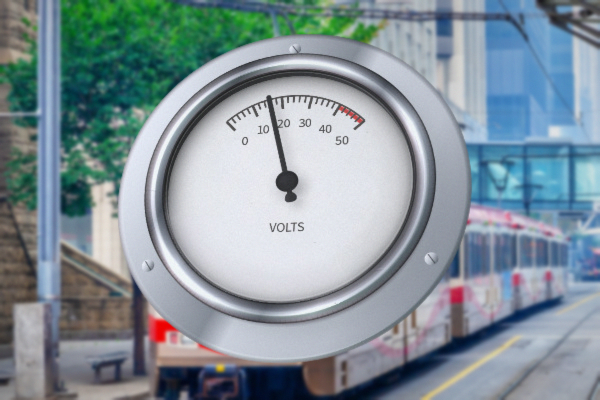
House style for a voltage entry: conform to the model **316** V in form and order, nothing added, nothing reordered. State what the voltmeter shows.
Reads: **16** V
